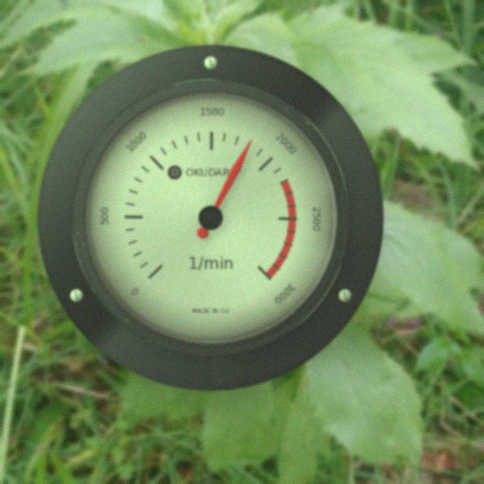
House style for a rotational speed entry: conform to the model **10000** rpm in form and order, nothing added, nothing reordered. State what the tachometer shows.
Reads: **1800** rpm
